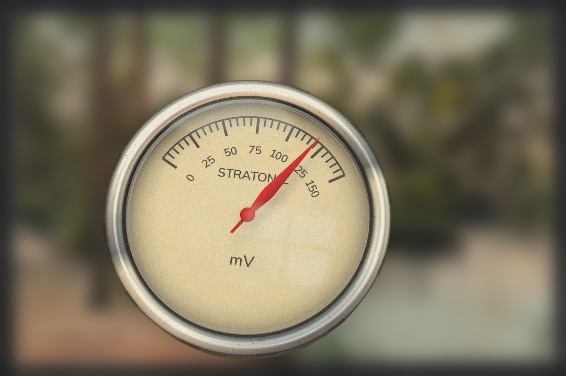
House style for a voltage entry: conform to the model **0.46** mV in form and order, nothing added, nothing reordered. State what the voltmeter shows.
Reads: **120** mV
